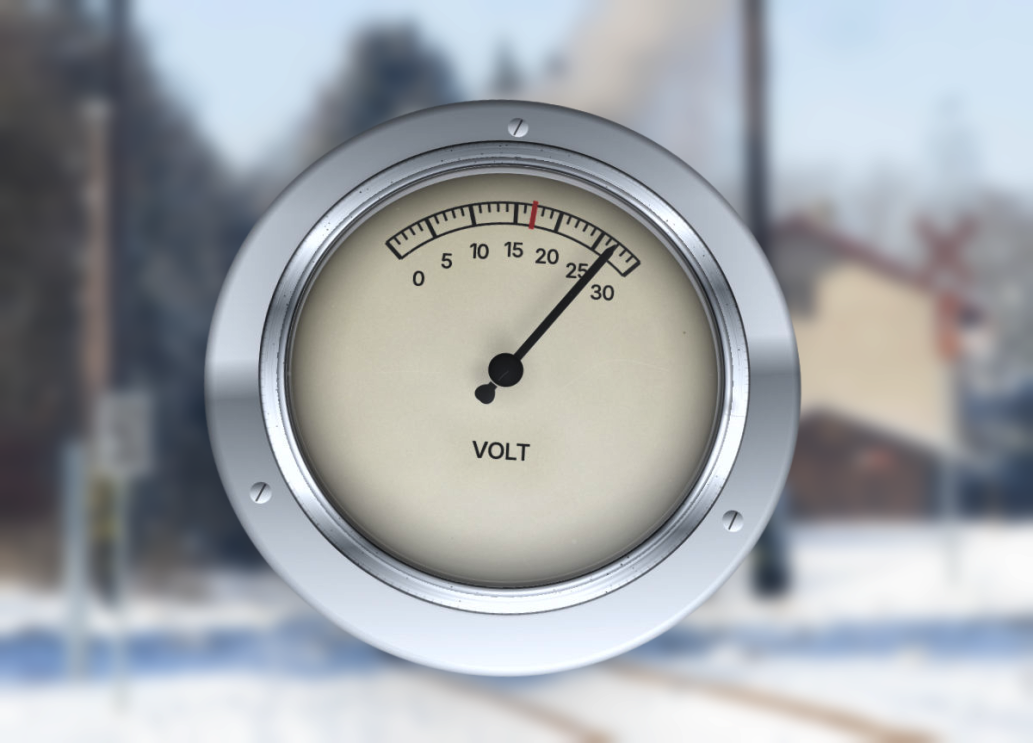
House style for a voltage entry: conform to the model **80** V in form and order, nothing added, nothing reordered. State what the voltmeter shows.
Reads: **27** V
